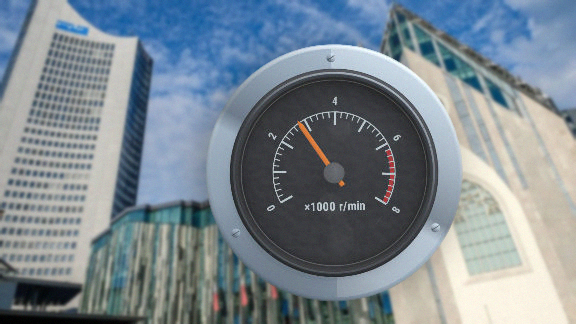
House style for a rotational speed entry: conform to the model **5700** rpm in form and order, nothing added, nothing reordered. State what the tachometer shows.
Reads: **2800** rpm
